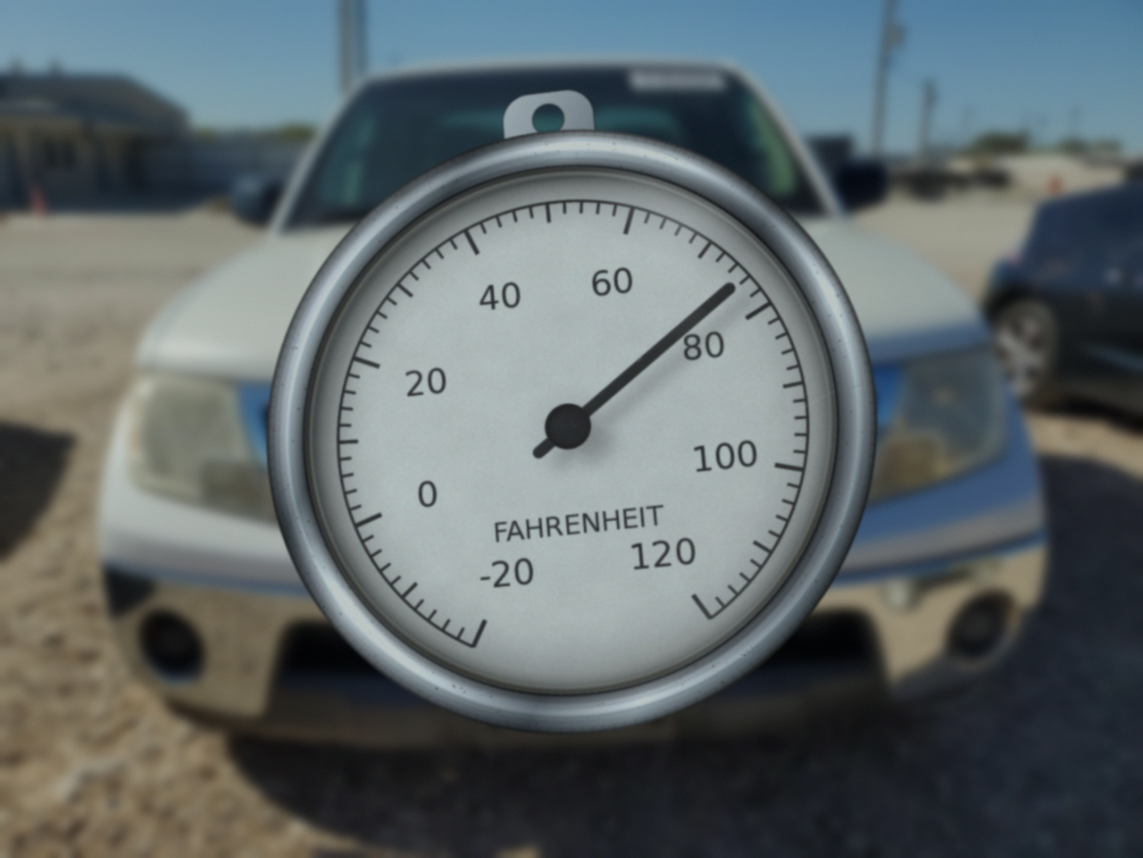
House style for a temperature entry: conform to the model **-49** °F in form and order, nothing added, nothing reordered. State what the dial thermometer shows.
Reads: **76** °F
